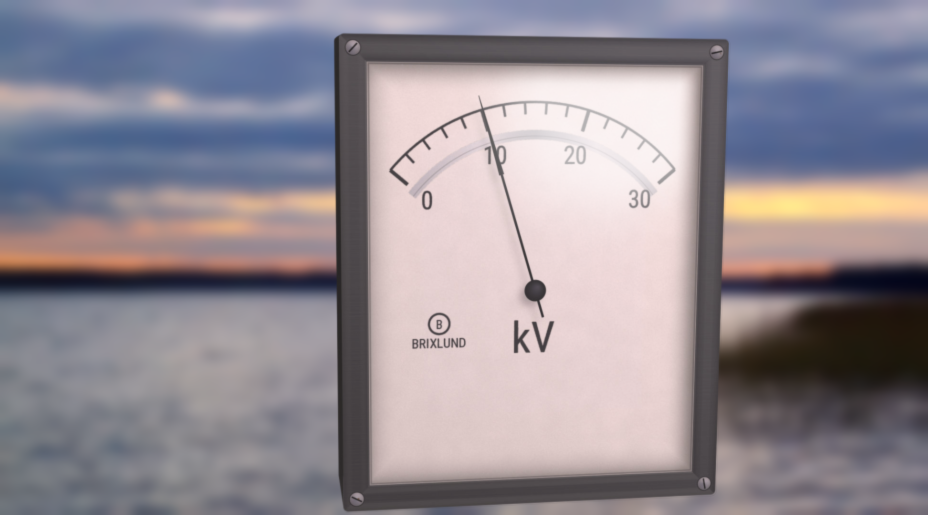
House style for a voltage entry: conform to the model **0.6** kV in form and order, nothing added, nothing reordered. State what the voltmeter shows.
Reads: **10** kV
